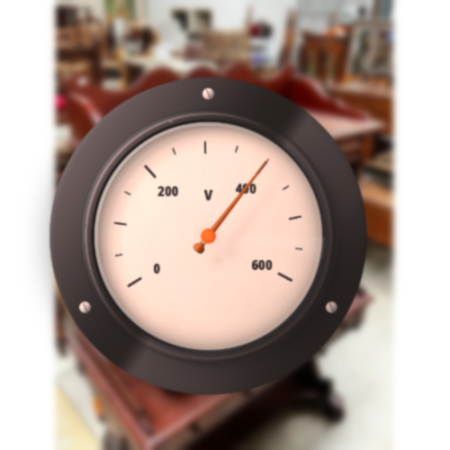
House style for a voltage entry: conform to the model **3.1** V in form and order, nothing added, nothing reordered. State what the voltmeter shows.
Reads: **400** V
